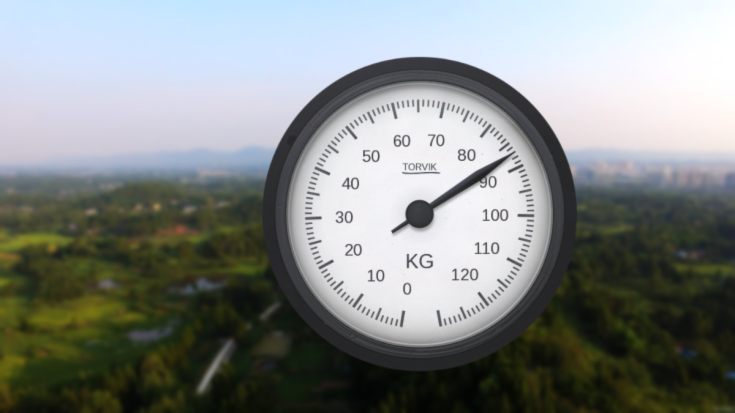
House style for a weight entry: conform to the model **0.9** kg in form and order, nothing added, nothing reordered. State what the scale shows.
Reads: **87** kg
